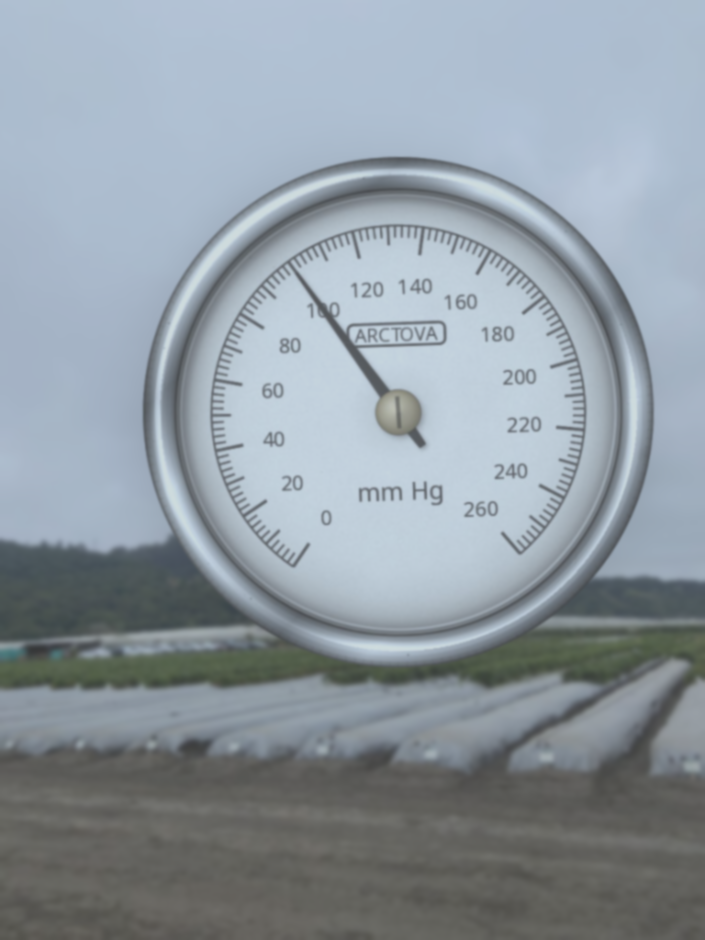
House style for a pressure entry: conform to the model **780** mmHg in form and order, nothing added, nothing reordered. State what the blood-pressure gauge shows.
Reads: **100** mmHg
